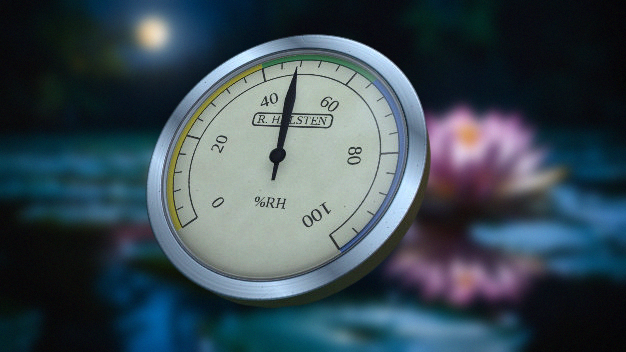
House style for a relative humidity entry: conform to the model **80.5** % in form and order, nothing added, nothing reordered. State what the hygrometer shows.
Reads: **48** %
